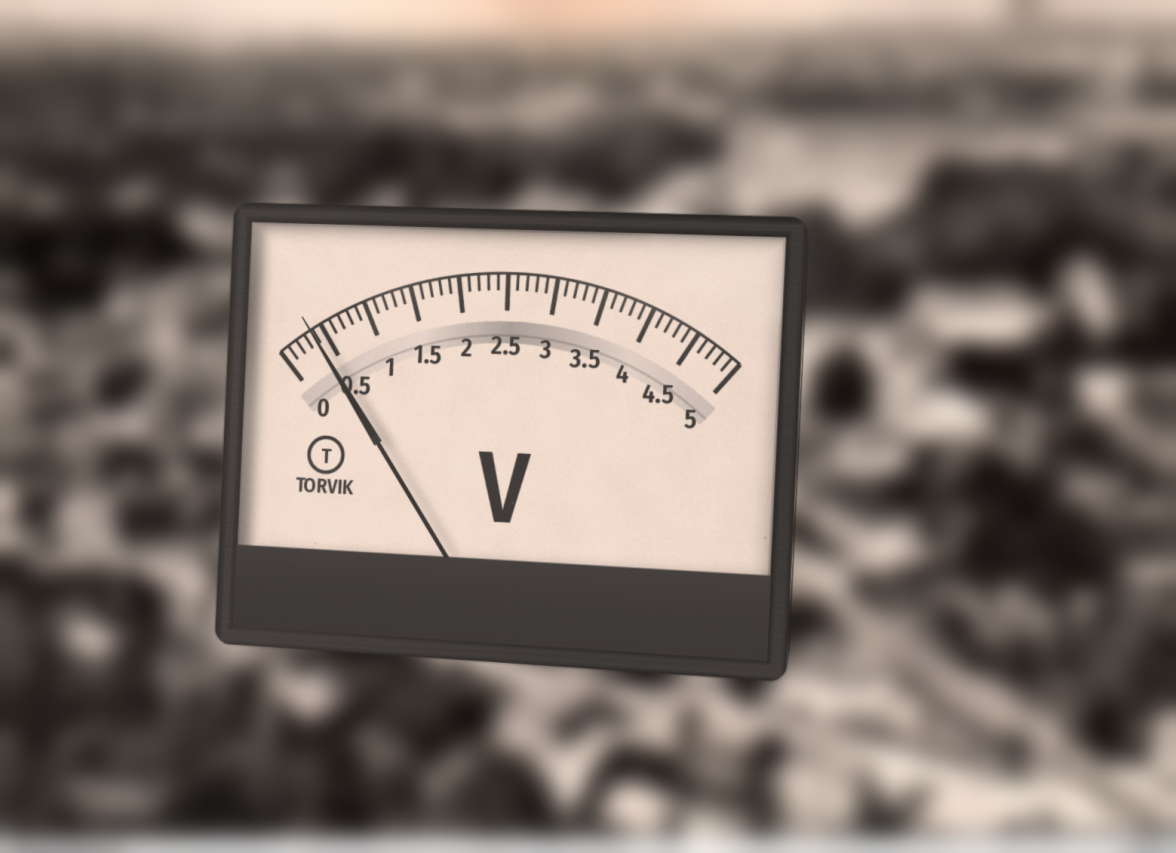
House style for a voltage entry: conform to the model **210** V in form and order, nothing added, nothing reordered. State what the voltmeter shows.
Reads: **0.4** V
